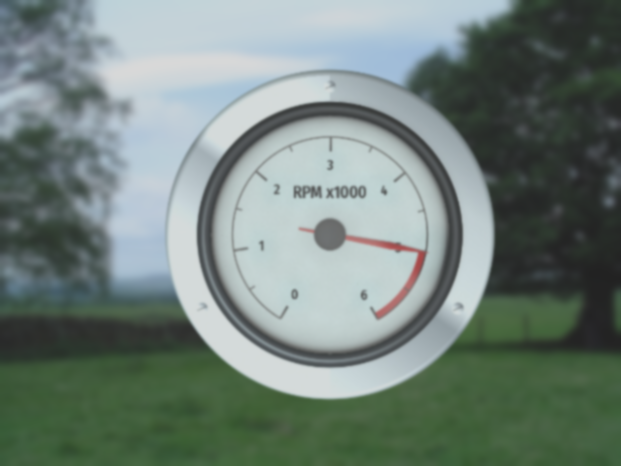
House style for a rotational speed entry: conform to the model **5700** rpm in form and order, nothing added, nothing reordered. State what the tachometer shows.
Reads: **5000** rpm
